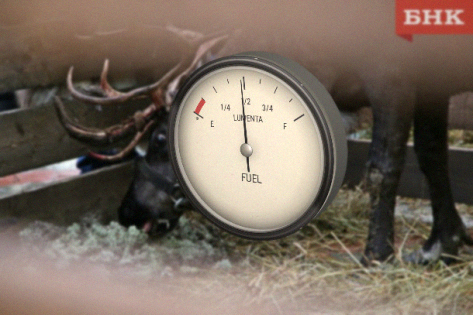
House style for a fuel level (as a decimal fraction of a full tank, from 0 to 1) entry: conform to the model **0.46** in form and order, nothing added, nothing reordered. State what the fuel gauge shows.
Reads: **0.5**
